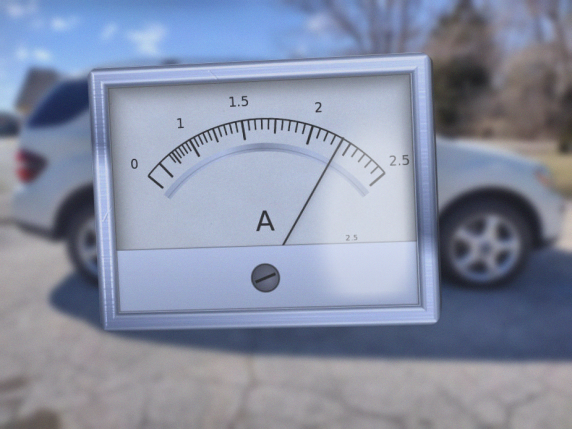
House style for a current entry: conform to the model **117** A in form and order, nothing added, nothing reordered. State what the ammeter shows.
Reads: **2.2** A
